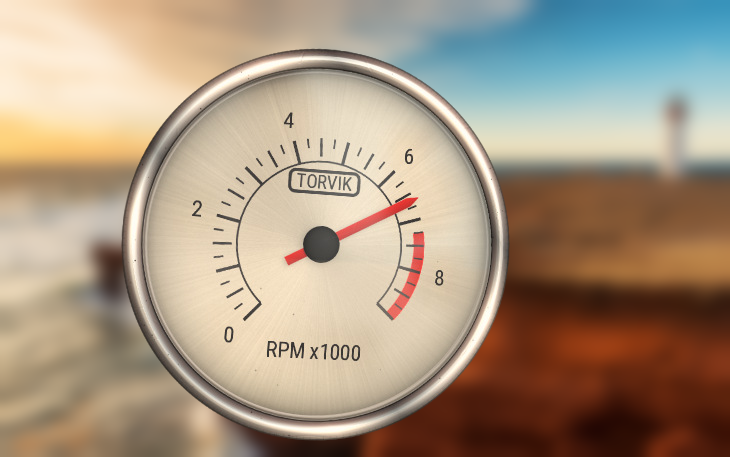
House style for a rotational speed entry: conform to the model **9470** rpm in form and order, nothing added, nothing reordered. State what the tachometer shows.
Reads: **6625** rpm
